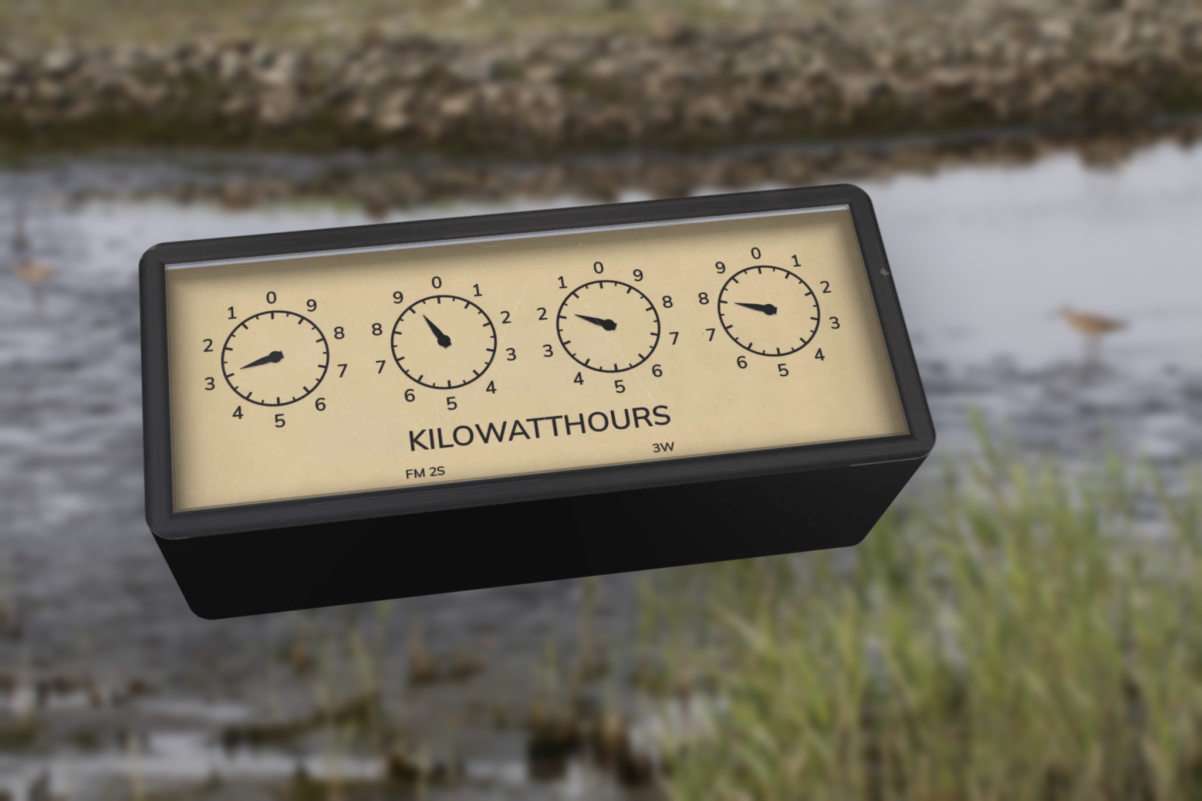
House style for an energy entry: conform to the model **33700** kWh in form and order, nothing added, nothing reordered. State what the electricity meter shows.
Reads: **2918** kWh
